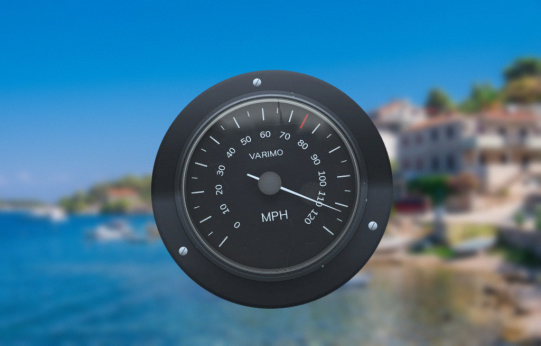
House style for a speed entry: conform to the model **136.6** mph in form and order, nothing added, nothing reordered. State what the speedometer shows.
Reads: **112.5** mph
